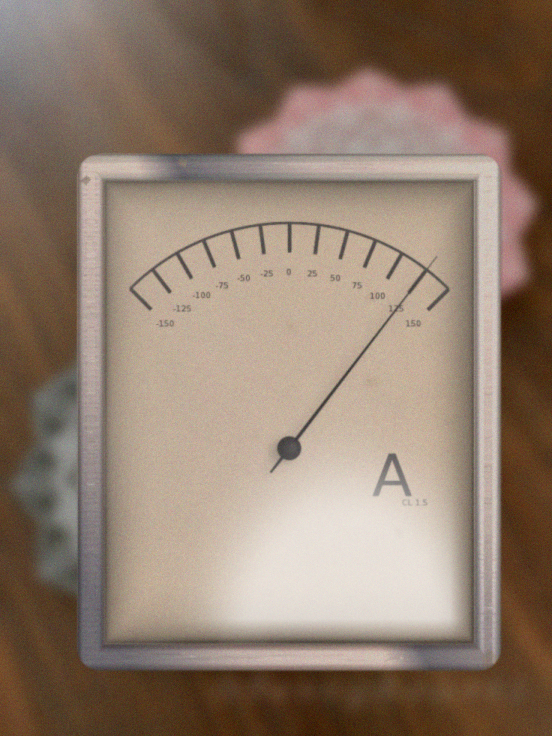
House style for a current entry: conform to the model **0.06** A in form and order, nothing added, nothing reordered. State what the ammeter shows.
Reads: **125** A
